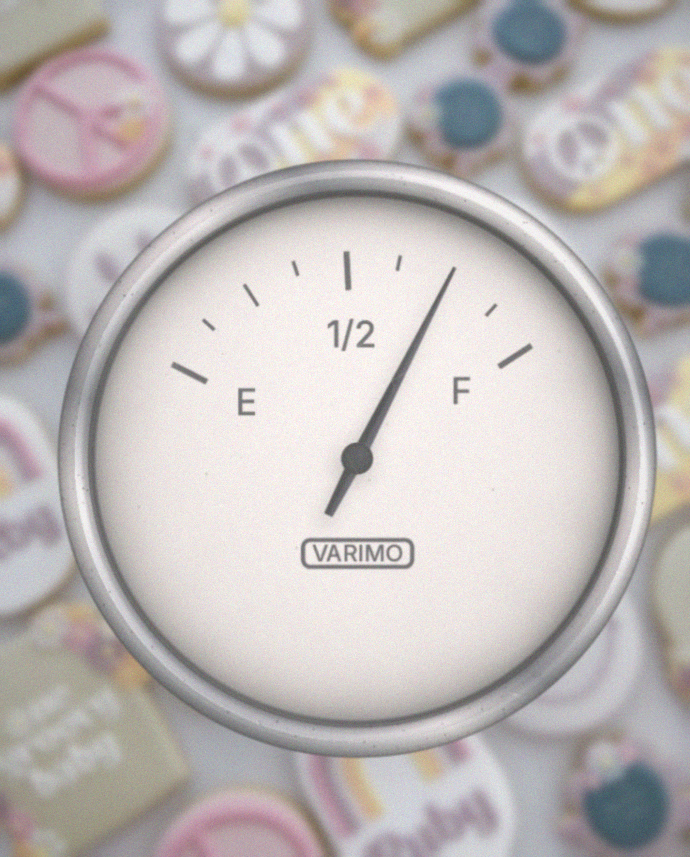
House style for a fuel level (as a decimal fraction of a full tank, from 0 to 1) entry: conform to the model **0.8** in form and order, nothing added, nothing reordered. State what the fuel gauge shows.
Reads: **0.75**
